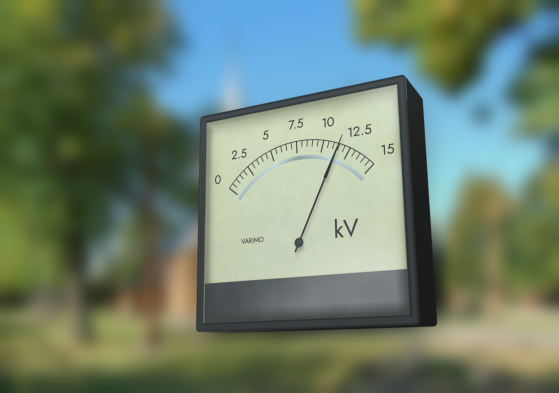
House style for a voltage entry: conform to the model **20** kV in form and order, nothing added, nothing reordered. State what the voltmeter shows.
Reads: **11.5** kV
